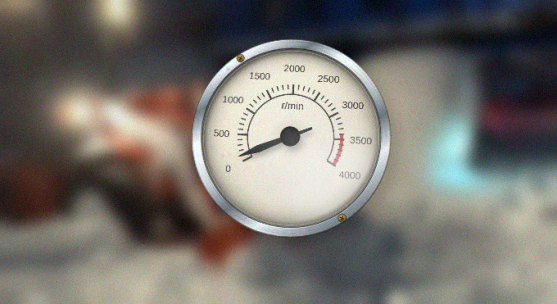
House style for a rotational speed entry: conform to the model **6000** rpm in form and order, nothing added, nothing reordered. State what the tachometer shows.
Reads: **100** rpm
